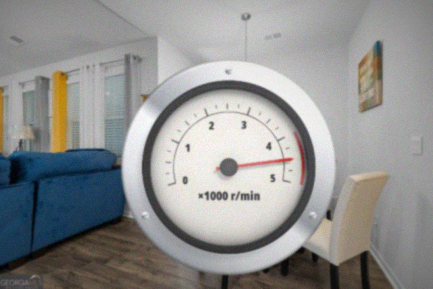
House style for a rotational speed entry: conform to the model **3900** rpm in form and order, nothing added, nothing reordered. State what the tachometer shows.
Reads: **4500** rpm
